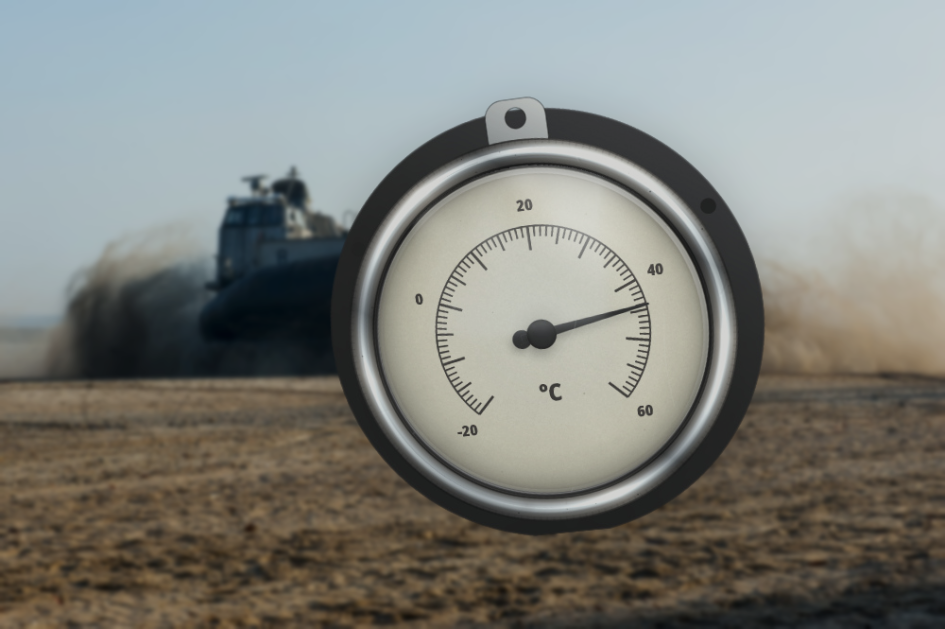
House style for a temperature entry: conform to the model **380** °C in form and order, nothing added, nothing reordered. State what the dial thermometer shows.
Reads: **44** °C
